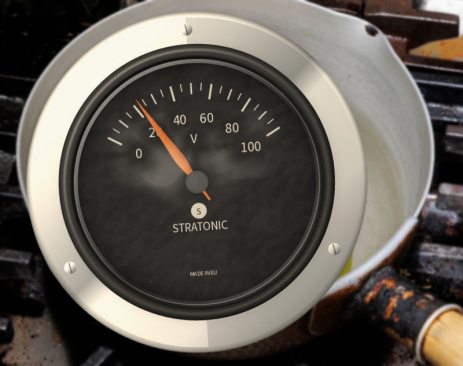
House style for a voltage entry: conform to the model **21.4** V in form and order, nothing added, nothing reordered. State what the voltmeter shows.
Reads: **22.5** V
